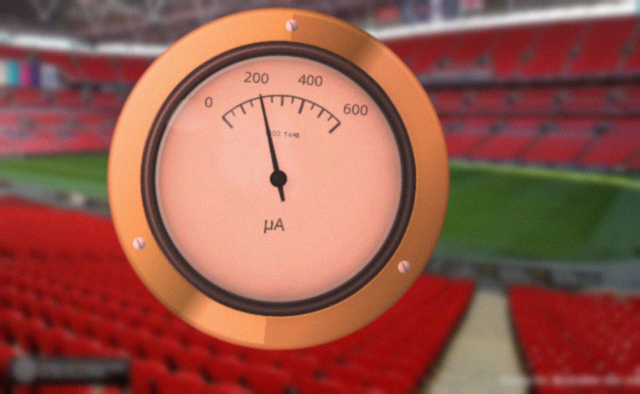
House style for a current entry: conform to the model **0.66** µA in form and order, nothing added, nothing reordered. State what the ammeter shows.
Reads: **200** µA
